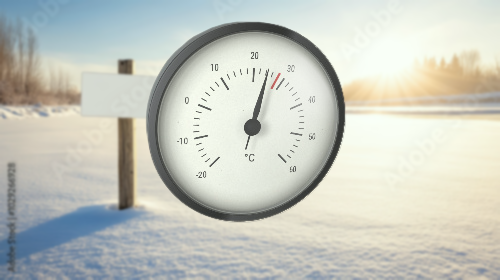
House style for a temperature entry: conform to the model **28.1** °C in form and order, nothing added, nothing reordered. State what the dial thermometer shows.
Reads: **24** °C
